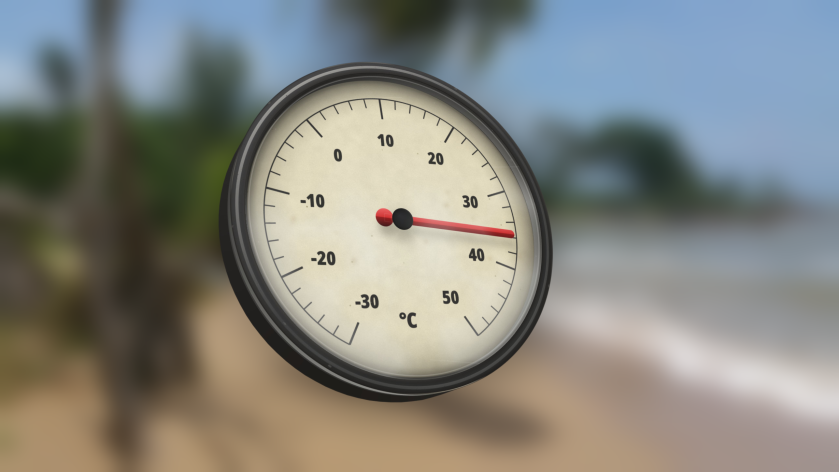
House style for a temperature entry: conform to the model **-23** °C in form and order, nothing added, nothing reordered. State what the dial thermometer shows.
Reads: **36** °C
